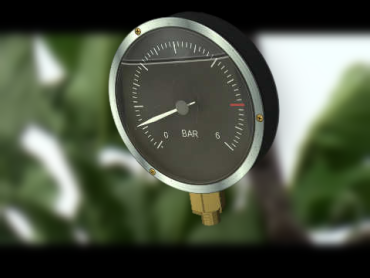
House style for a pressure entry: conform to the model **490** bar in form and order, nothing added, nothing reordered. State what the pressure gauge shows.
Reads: **0.6** bar
